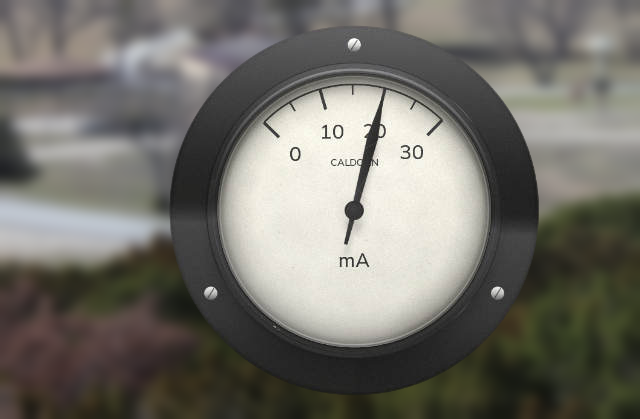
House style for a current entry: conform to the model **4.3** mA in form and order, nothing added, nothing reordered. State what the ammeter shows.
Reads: **20** mA
